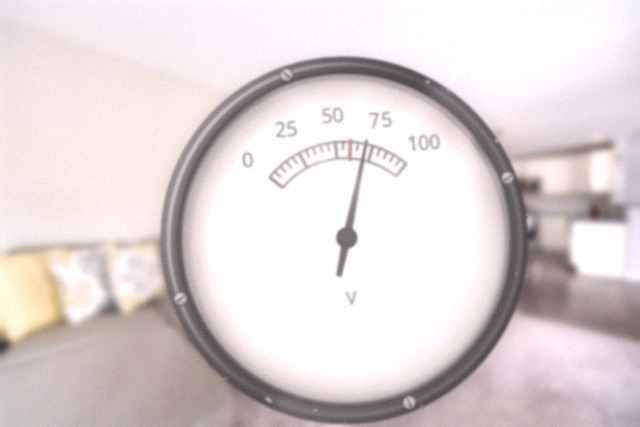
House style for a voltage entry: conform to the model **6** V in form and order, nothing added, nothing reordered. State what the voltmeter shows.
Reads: **70** V
